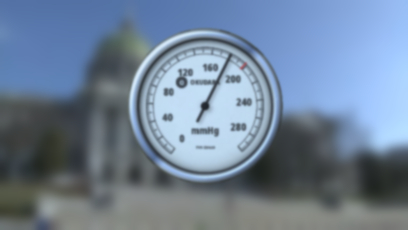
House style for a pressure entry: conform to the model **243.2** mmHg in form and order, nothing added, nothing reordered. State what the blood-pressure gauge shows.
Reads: **180** mmHg
